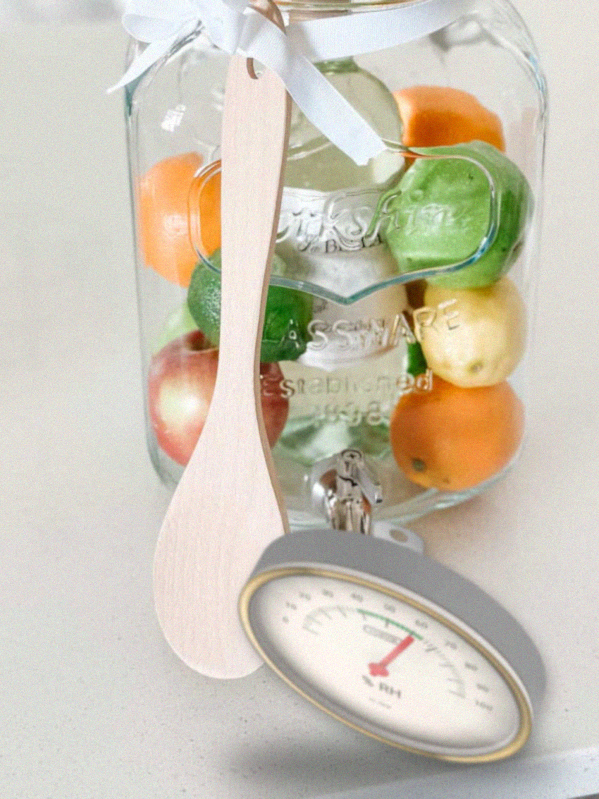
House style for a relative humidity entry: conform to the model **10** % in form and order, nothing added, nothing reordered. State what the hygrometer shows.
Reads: **60** %
